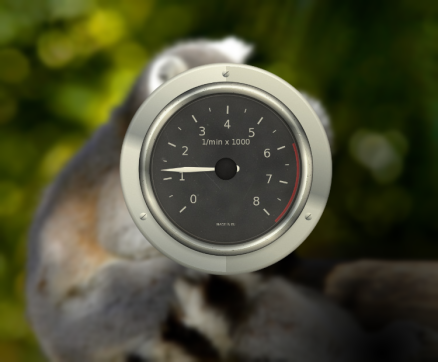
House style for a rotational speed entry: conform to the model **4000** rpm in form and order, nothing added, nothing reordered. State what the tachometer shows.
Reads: **1250** rpm
